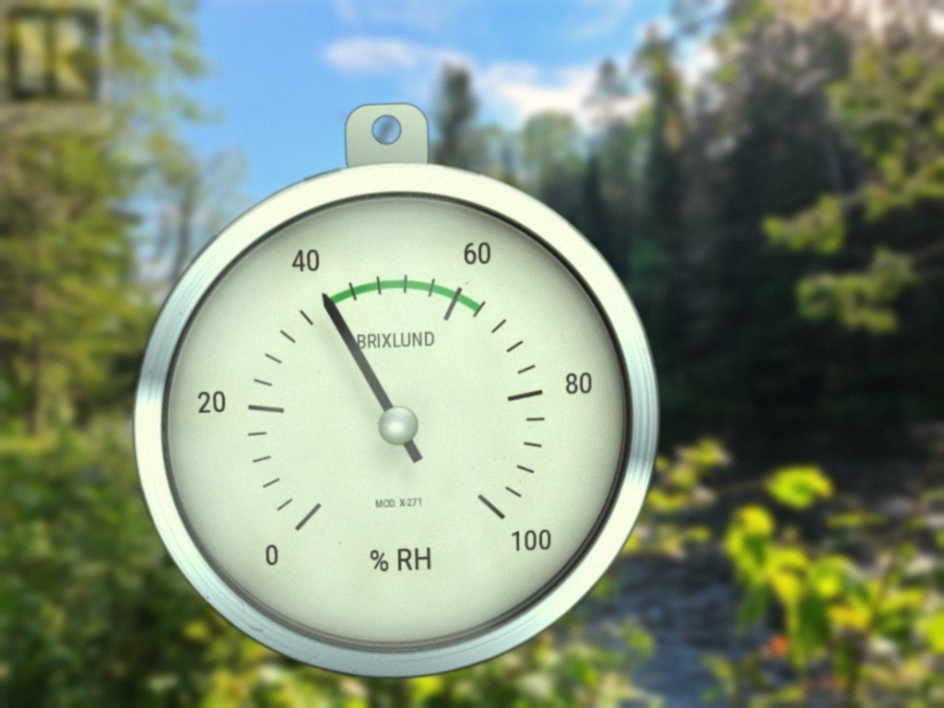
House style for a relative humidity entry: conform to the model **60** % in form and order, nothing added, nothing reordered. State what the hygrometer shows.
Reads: **40** %
